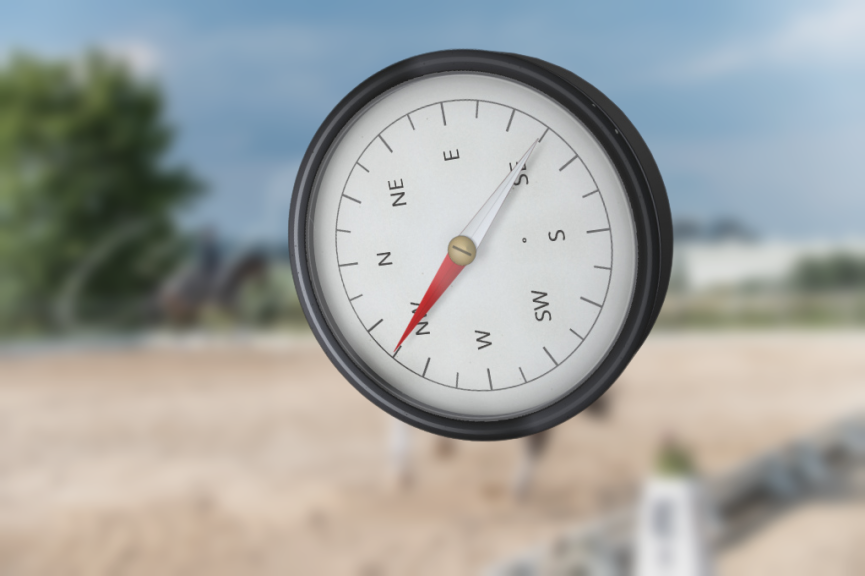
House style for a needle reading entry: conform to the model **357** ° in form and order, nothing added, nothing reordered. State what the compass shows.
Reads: **315** °
